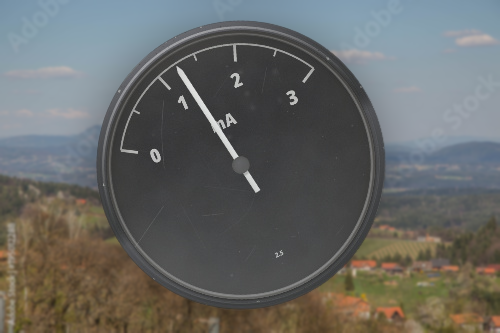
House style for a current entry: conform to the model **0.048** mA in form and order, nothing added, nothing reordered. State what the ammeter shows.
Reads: **1.25** mA
